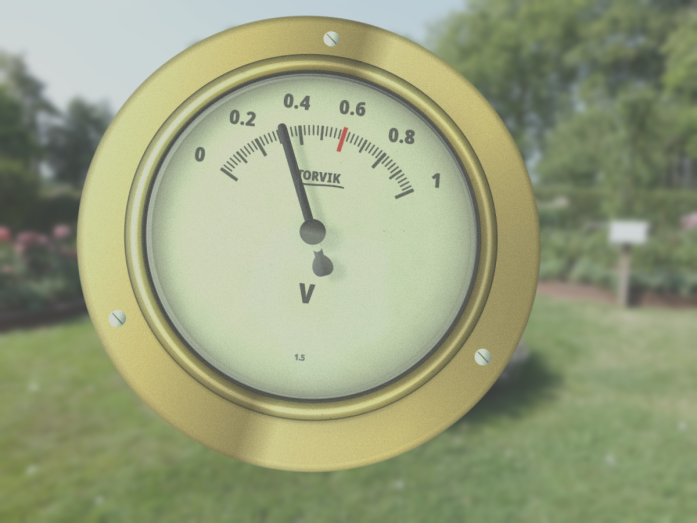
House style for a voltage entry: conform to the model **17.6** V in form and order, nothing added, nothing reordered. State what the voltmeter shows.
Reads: **0.32** V
